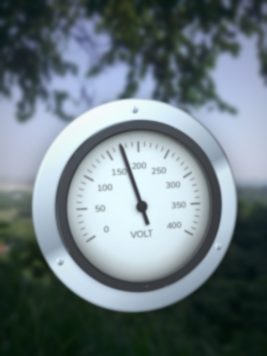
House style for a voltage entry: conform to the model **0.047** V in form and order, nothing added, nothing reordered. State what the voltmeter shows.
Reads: **170** V
